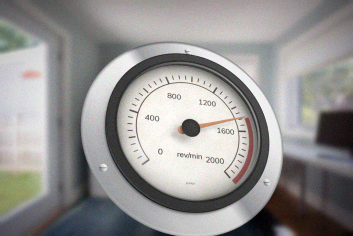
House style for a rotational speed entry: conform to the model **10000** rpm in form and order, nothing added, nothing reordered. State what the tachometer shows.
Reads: **1500** rpm
